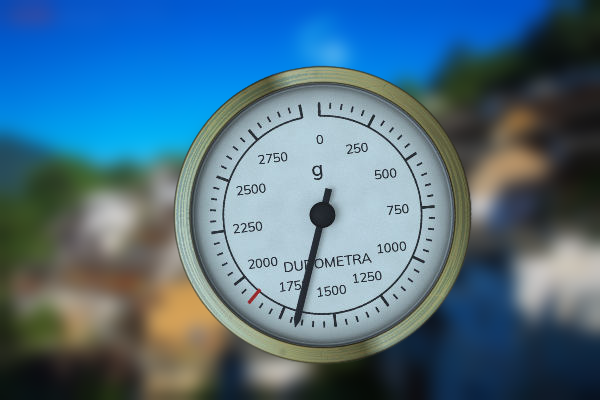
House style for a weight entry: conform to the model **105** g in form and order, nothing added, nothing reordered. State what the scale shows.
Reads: **1675** g
